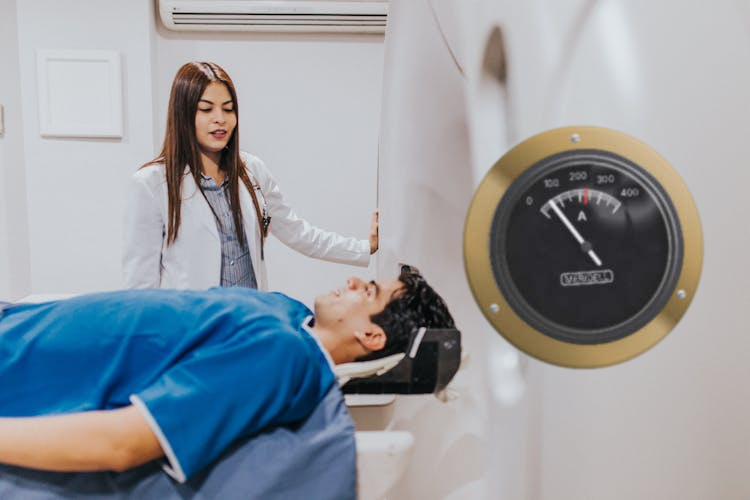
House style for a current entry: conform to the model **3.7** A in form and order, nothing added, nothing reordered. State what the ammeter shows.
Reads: **50** A
